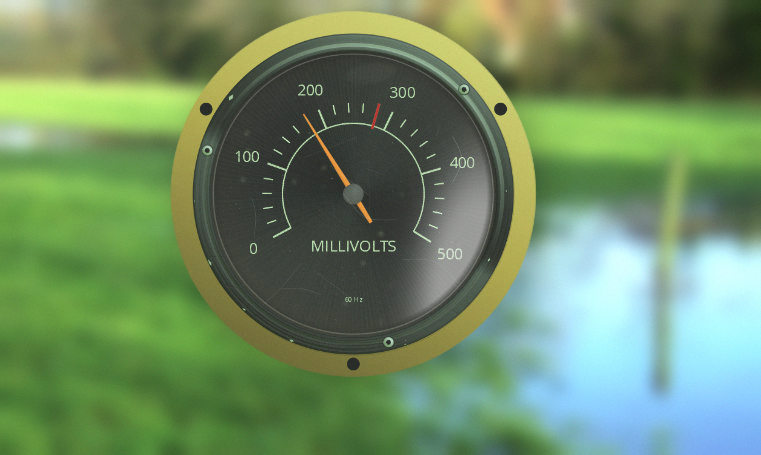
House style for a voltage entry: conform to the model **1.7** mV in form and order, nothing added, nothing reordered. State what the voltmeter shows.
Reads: **180** mV
